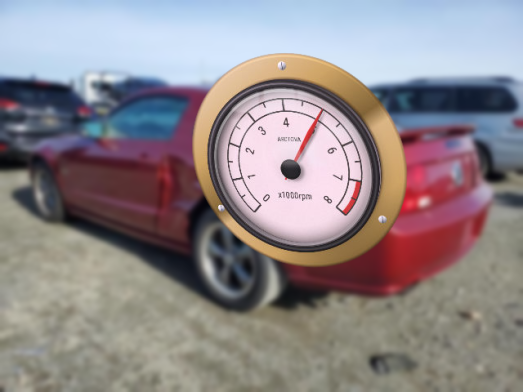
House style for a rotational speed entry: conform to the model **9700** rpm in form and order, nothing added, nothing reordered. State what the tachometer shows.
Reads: **5000** rpm
